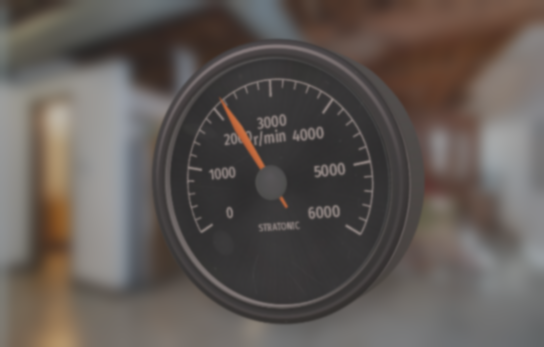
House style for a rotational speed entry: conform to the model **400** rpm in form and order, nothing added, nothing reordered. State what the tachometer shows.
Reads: **2200** rpm
